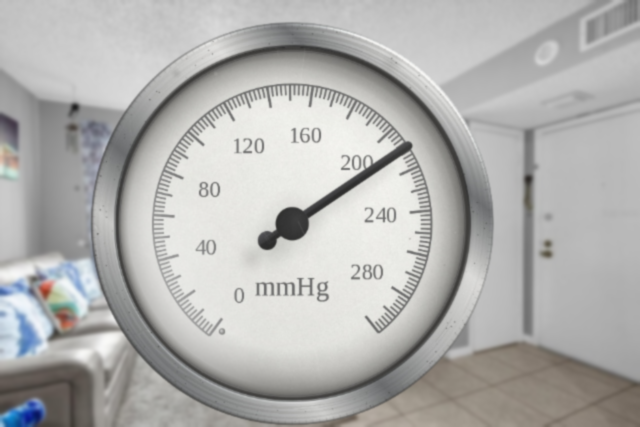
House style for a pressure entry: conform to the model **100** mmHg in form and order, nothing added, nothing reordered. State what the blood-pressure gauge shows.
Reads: **210** mmHg
